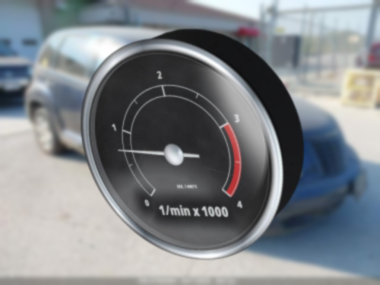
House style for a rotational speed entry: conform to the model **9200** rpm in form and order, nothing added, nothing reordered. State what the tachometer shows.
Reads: **750** rpm
